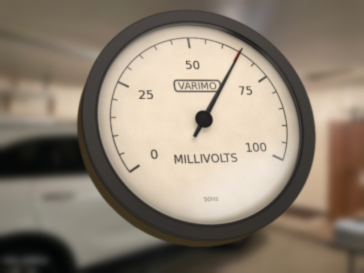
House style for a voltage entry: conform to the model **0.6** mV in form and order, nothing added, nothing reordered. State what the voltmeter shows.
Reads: **65** mV
